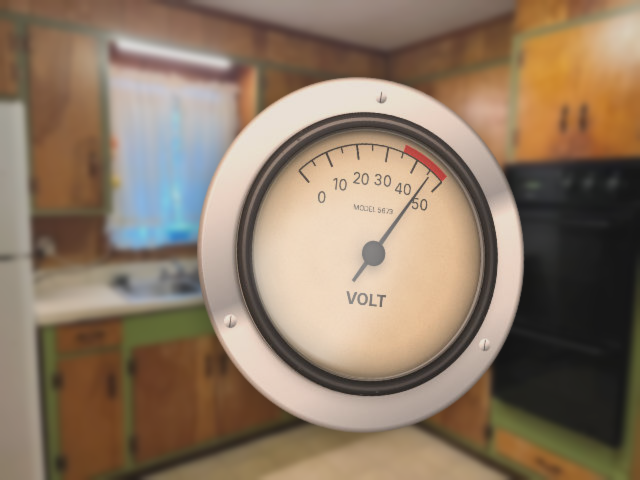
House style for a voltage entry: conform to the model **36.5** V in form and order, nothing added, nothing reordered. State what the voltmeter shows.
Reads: **45** V
